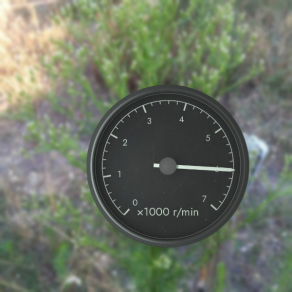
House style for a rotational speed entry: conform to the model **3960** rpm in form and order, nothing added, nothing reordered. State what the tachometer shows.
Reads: **6000** rpm
